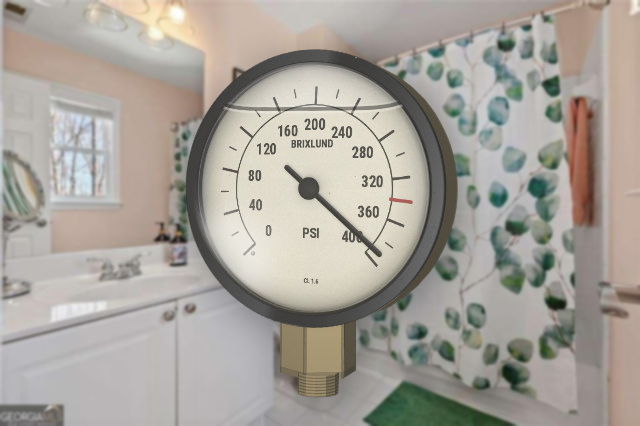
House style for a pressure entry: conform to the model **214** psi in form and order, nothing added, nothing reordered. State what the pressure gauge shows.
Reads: **390** psi
